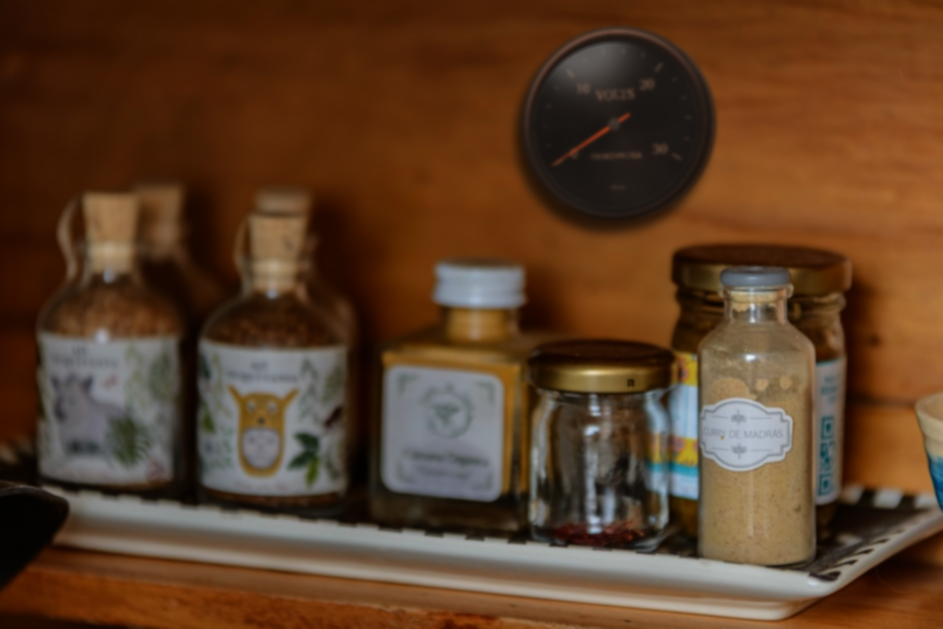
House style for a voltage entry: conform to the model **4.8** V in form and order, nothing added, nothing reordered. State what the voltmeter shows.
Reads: **0** V
